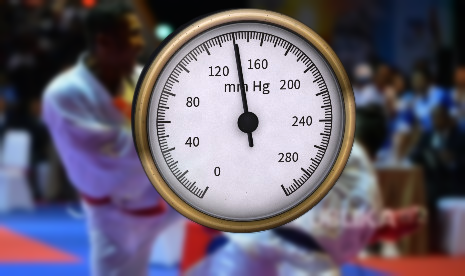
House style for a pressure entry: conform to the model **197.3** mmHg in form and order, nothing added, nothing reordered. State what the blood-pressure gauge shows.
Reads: **140** mmHg
